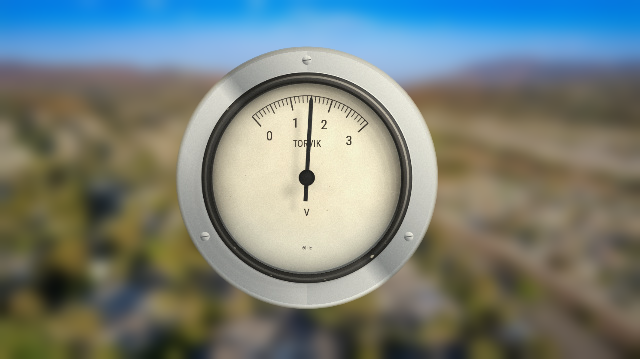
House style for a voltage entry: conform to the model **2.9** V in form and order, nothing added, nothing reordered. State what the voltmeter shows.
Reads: **1.5** V
